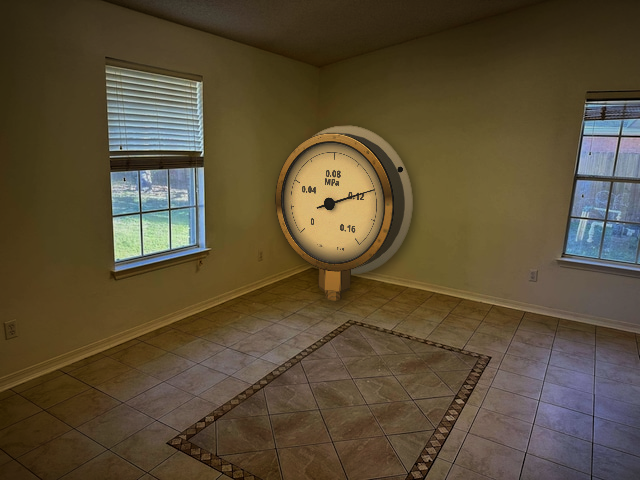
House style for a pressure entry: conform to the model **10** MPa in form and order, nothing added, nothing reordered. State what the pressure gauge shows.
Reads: **0.12** MPa
